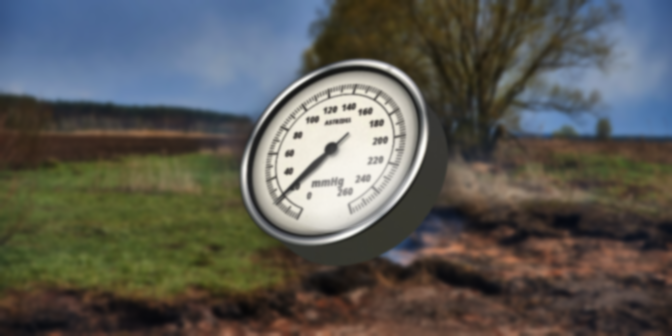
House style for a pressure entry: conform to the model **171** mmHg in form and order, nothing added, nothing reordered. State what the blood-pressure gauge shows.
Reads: **20** mmHg
